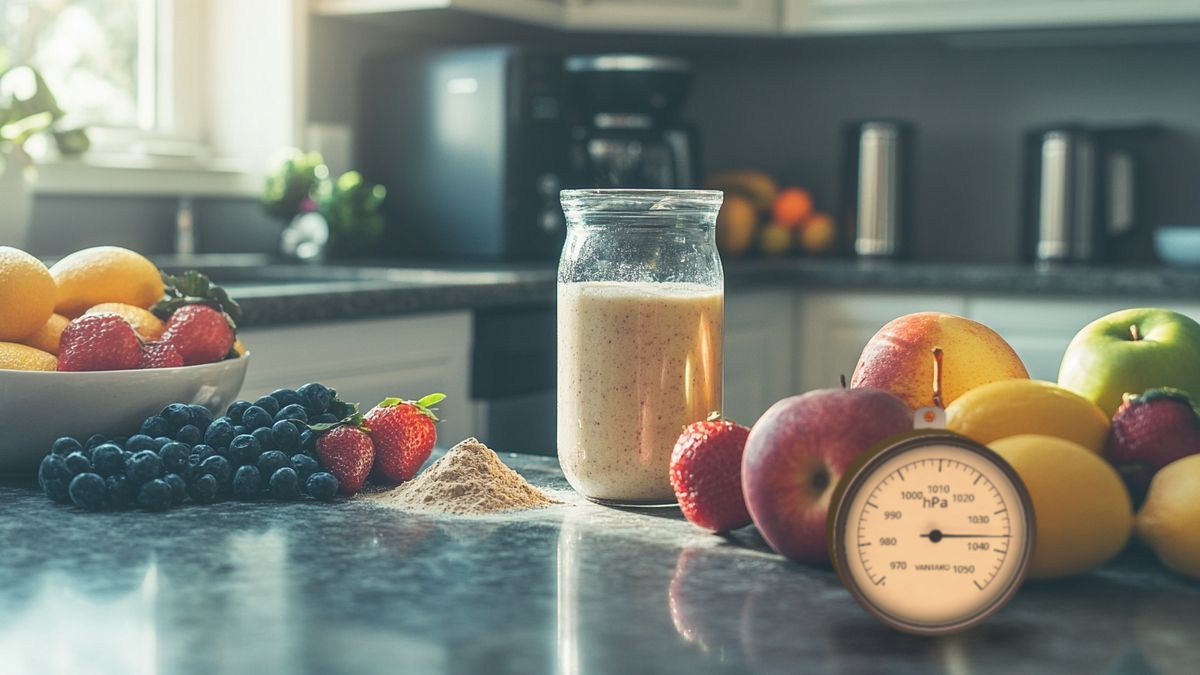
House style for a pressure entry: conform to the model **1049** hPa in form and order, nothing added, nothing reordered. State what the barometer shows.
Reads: **1036** hPa
